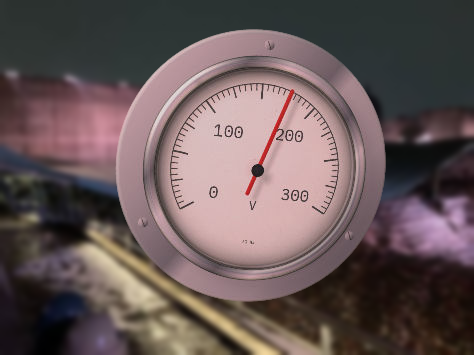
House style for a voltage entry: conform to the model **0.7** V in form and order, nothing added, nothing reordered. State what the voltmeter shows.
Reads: **175** V
